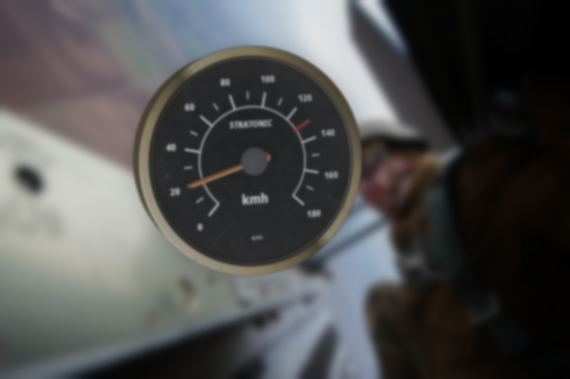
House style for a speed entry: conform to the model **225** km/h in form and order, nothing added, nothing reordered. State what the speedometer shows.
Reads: **20** km/h
